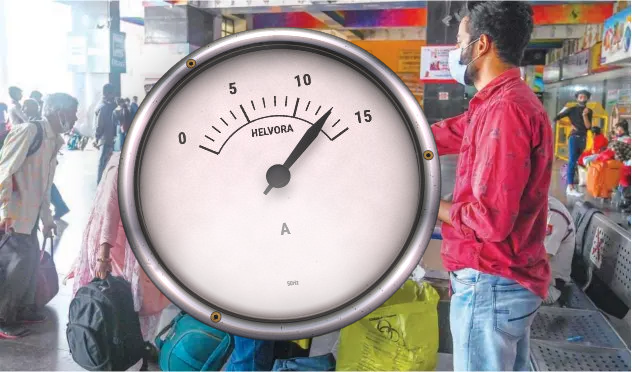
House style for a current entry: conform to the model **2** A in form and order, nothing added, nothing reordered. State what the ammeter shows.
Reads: **13** A
